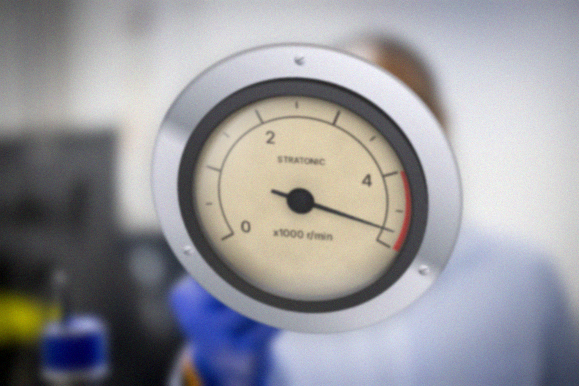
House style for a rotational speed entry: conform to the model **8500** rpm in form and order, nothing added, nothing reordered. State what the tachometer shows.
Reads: **4750** rpm
